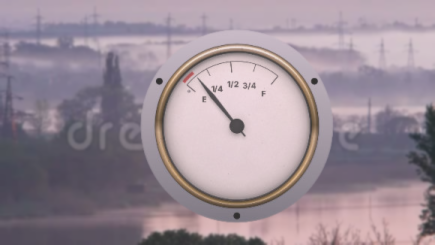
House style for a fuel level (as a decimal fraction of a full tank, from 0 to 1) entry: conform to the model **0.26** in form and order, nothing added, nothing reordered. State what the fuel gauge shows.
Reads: **0.125**
